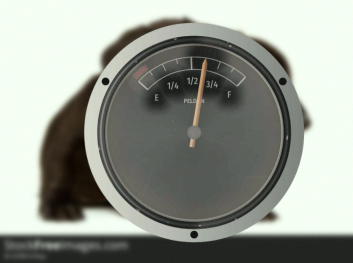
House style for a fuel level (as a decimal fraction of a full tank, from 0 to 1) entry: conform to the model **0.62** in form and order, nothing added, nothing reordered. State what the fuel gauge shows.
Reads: **0.625**
